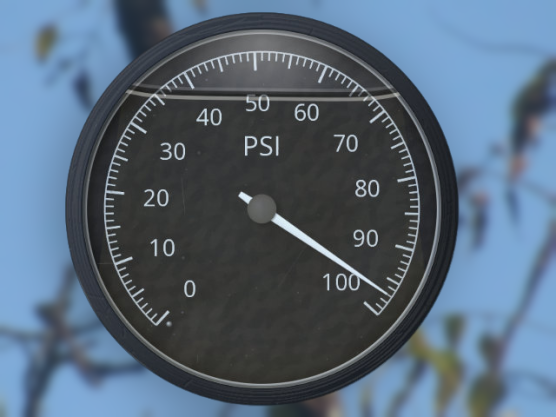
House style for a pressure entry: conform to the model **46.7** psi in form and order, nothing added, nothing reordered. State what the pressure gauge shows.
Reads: **97** psi
